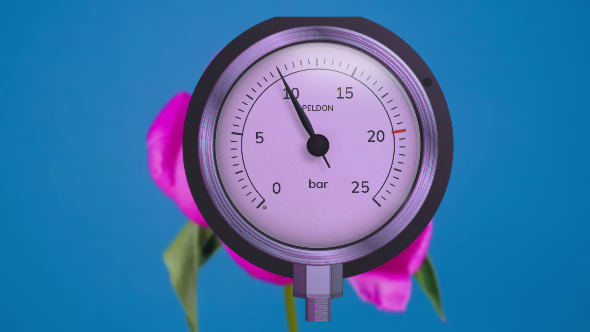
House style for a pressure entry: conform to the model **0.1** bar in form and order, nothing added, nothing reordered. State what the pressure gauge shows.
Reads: **10** bar
